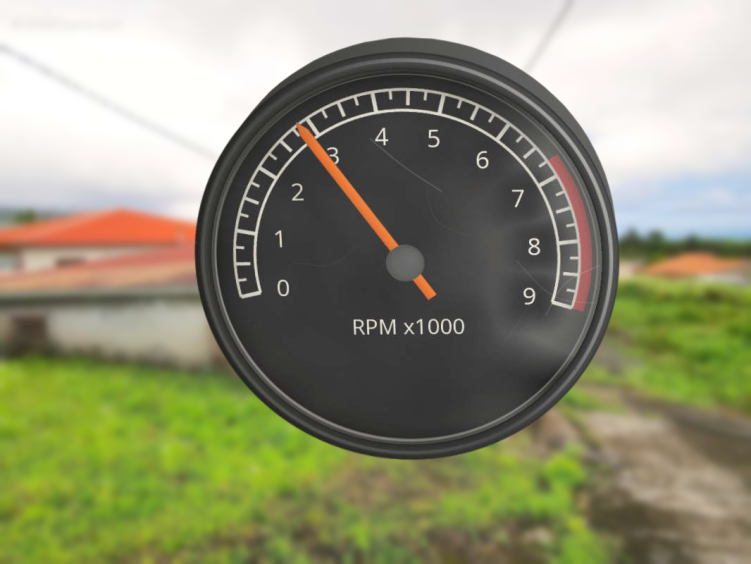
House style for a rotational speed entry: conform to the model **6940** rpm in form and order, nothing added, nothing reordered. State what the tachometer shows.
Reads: **2875** rpm
